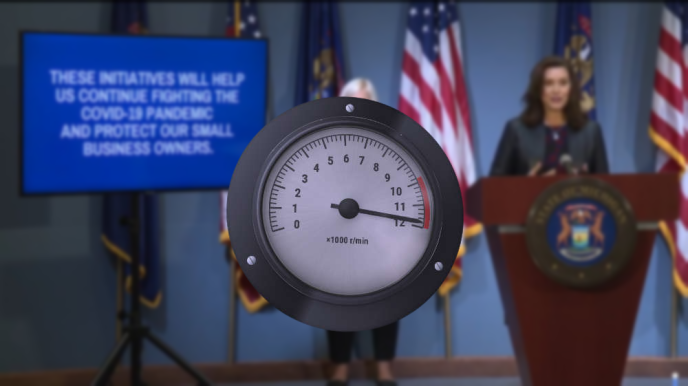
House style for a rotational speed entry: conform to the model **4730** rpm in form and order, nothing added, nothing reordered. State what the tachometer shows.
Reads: **11800** rpm
